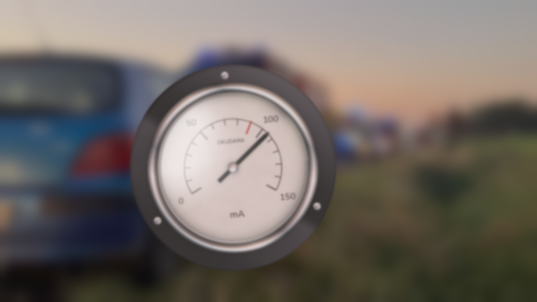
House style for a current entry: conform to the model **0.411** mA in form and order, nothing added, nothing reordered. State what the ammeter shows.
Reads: **105** mA
